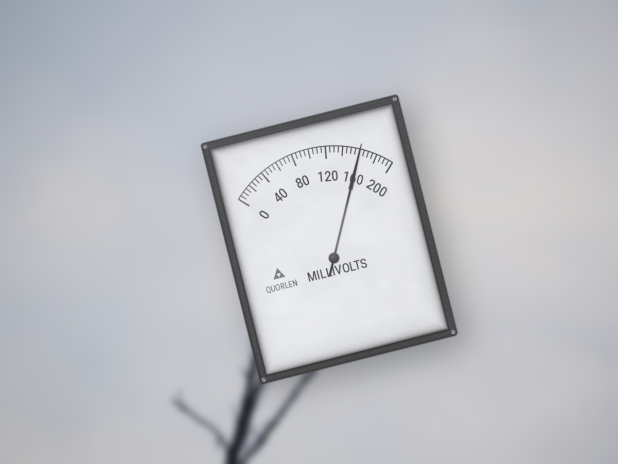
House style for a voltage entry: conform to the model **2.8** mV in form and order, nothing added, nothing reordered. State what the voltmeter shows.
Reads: **160** mV
